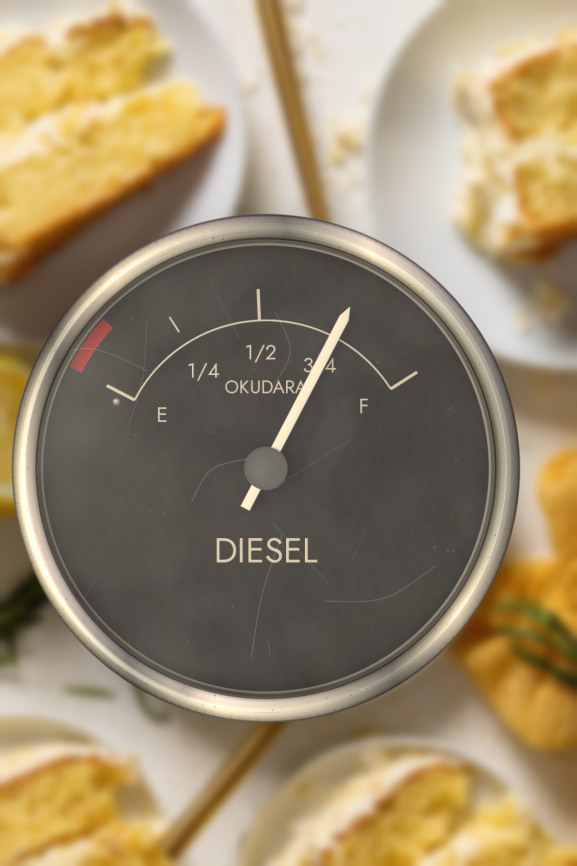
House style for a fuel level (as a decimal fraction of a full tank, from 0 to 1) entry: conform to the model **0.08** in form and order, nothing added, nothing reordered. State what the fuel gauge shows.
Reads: **0.75**
